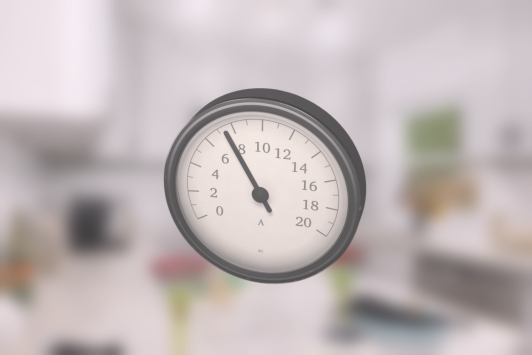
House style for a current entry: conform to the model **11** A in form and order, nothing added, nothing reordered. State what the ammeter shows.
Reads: **7.5** A
